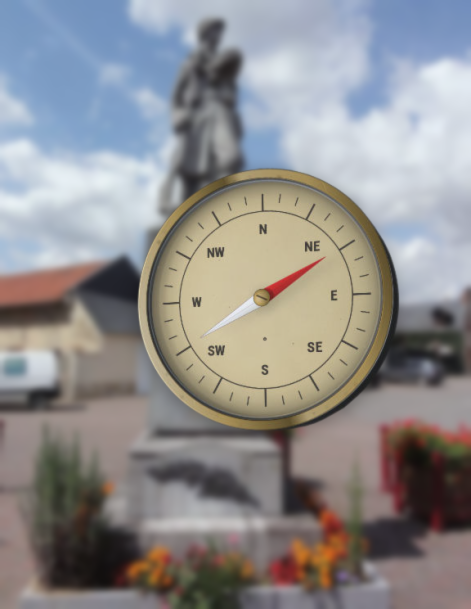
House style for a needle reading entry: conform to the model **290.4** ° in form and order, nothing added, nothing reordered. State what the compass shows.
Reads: **60** °
